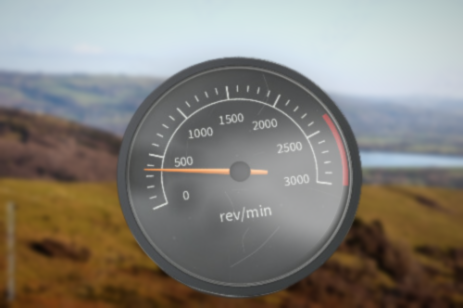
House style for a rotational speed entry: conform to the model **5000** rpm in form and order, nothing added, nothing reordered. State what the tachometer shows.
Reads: **350** rpm
